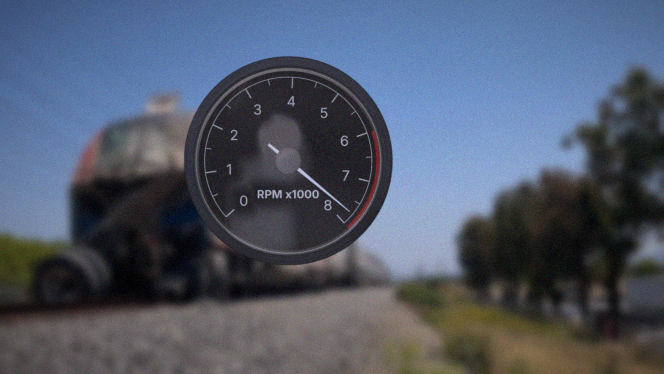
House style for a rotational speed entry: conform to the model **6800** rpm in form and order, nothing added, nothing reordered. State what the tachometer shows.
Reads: **7750** rpm
